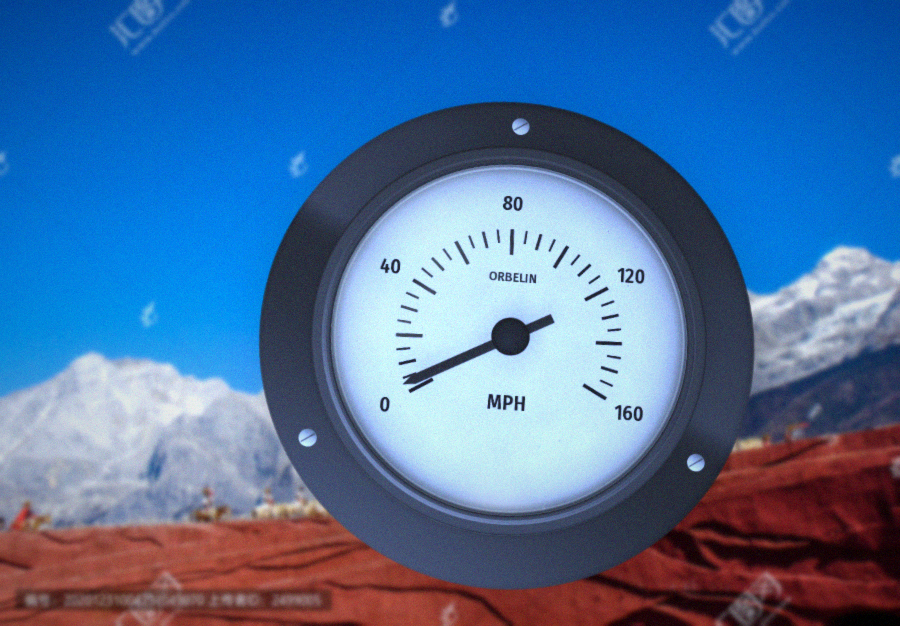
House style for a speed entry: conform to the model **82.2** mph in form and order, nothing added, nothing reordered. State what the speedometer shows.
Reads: **2.5** mph
